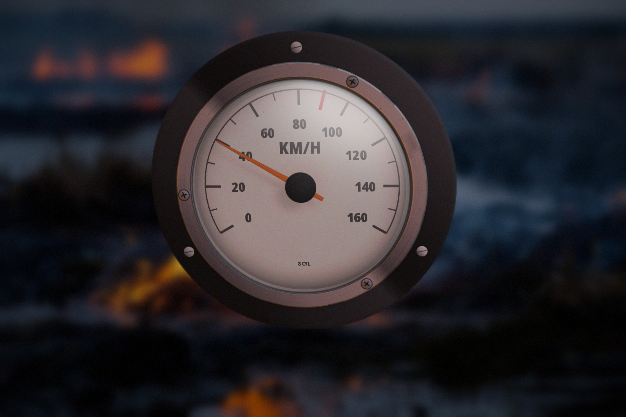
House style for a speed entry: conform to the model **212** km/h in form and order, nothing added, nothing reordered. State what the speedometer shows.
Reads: **40** km/h
